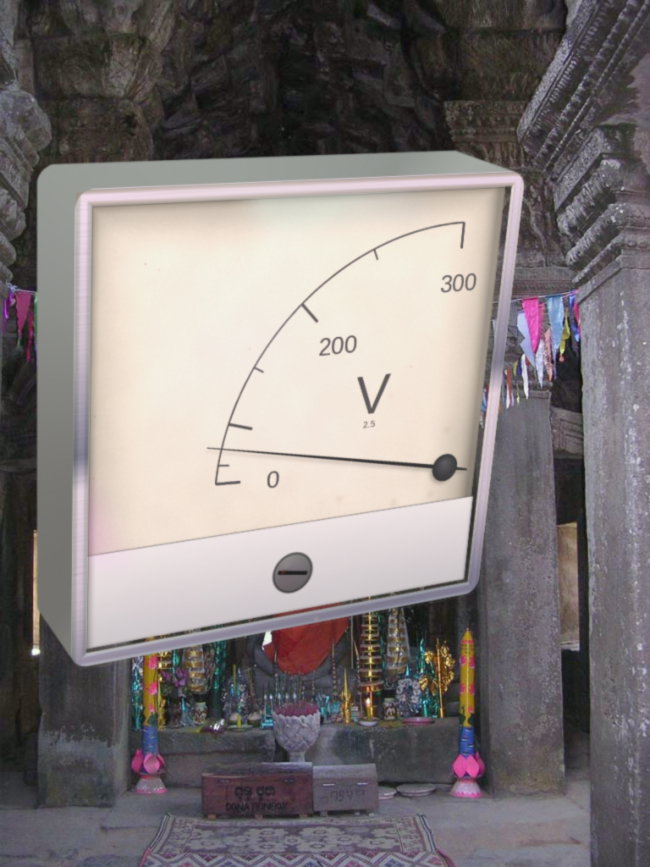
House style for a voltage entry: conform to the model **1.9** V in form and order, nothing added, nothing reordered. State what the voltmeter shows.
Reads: **75** V
